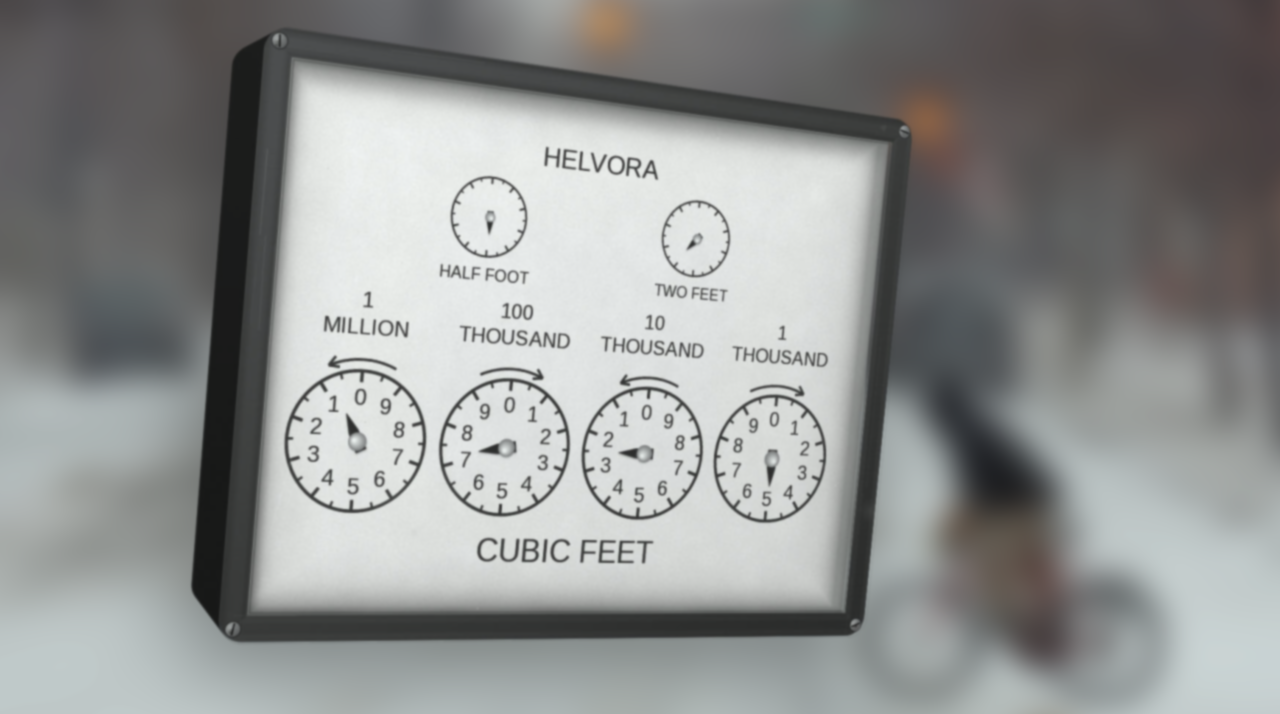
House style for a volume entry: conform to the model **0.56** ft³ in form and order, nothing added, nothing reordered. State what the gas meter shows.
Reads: **72500** ft³
